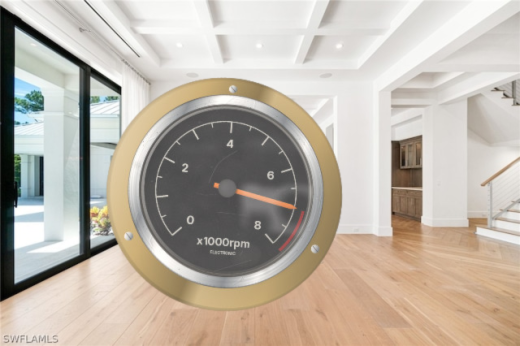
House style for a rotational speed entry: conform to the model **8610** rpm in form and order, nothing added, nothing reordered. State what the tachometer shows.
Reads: **7000** rpm
